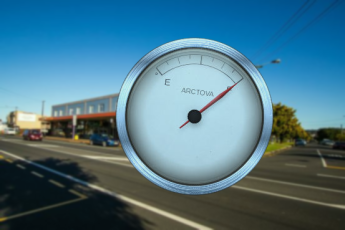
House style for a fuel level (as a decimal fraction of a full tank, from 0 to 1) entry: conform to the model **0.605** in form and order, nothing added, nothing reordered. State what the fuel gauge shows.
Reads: **1**
